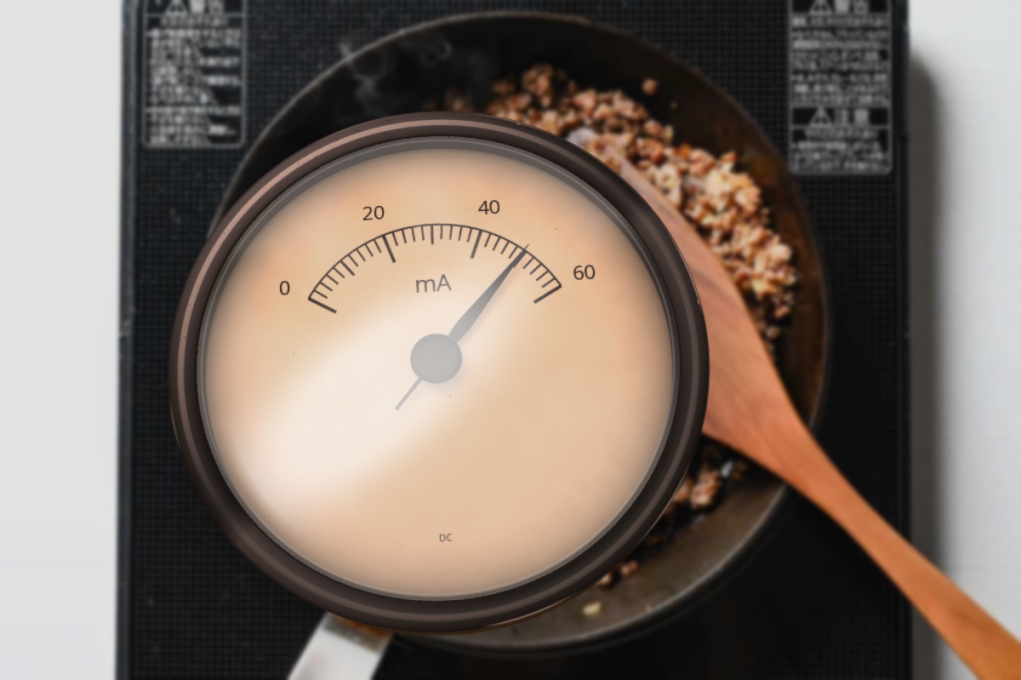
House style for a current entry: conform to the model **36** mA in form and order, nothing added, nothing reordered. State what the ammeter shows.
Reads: **50** mA
